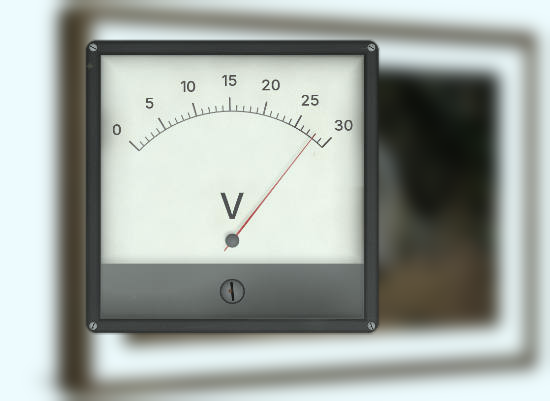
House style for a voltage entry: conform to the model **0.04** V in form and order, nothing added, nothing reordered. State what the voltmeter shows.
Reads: **28** V
